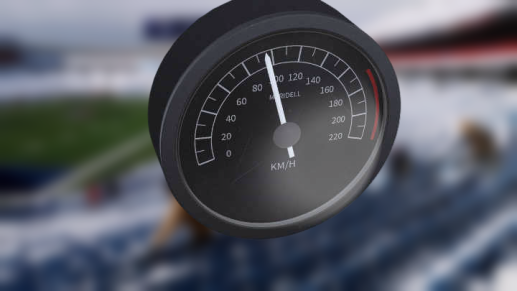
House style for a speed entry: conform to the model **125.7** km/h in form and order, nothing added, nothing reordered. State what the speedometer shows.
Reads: **95** km/h
